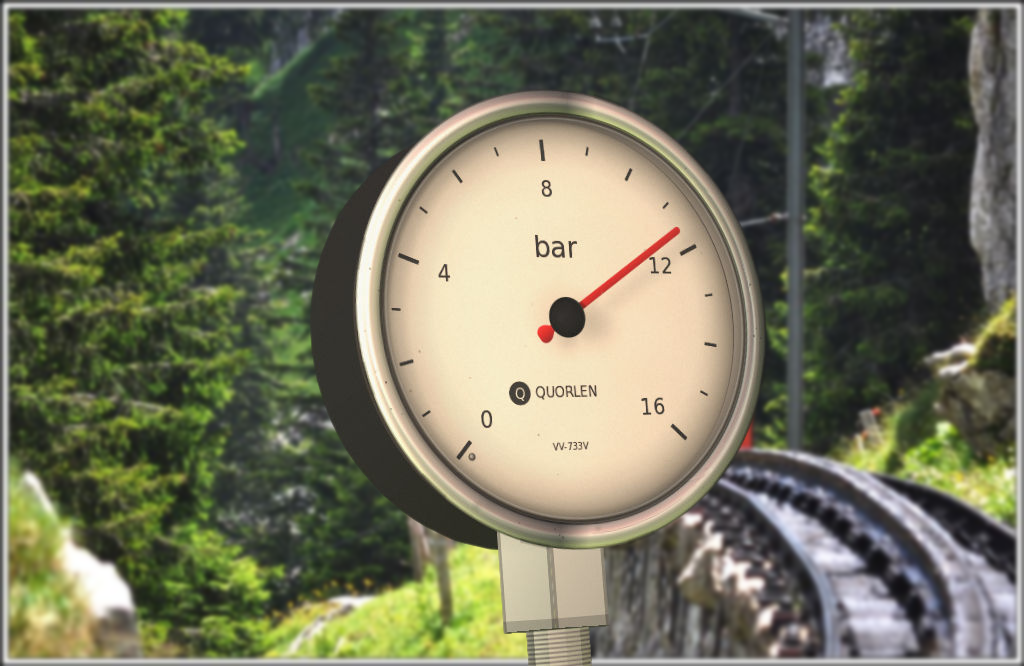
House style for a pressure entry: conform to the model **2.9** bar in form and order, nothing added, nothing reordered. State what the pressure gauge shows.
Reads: **11.5** bar
